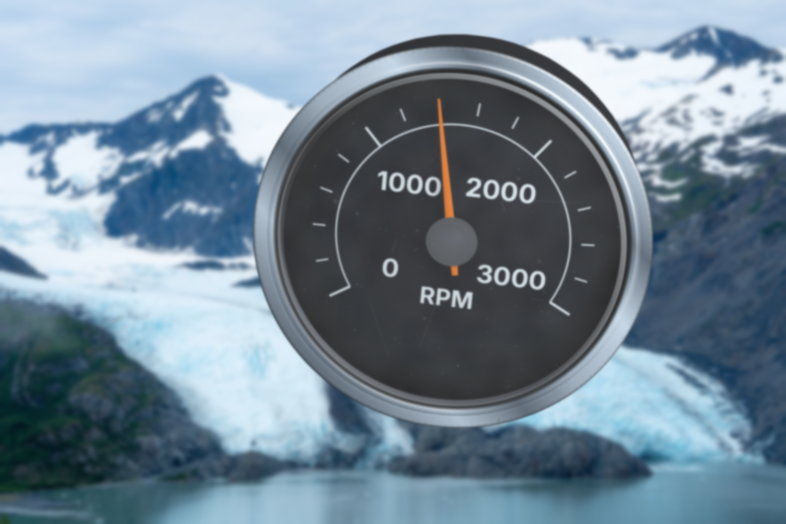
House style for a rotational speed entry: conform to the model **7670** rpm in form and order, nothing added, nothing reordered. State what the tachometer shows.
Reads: **1400** rpm
